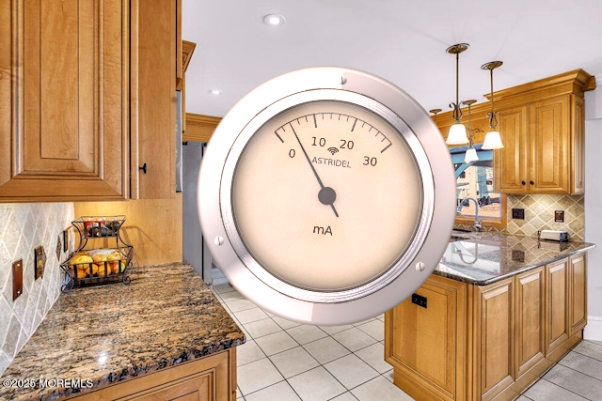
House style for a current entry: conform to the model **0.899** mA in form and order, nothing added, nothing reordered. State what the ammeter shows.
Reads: **4** mA
